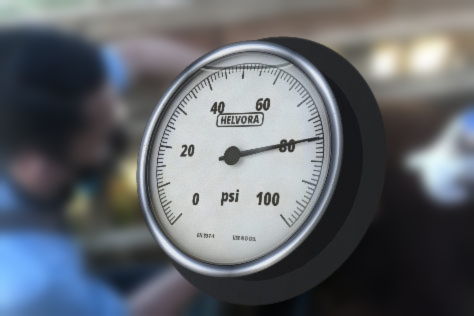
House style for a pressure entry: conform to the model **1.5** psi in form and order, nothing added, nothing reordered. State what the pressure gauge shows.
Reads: **80** psi
